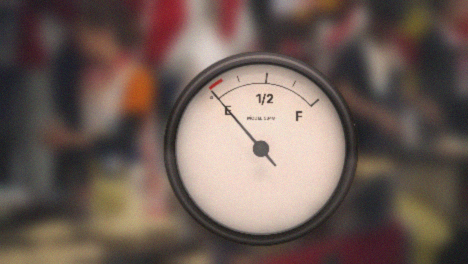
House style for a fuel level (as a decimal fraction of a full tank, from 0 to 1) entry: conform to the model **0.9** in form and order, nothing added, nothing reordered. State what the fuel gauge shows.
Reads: **0**
